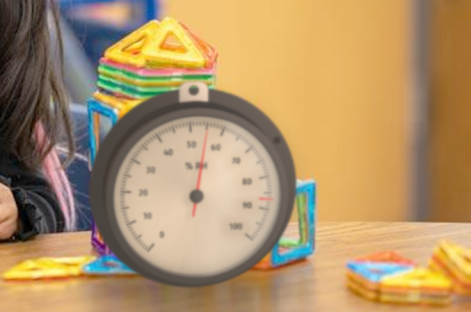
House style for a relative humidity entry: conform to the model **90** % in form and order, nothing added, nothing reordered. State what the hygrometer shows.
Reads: **55** %
